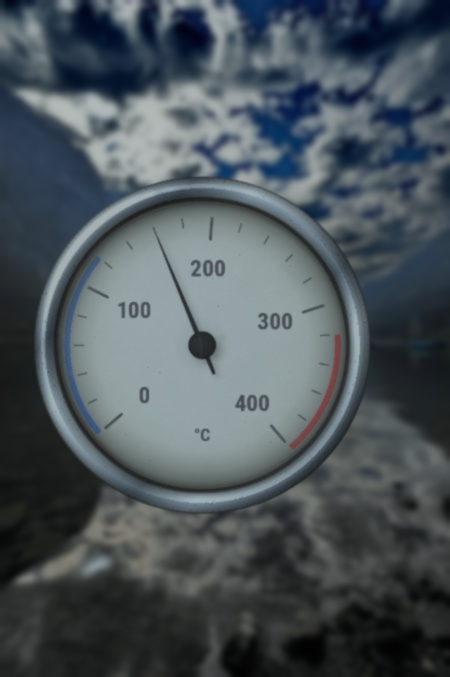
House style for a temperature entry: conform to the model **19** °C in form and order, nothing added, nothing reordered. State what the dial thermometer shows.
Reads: **160** °C
